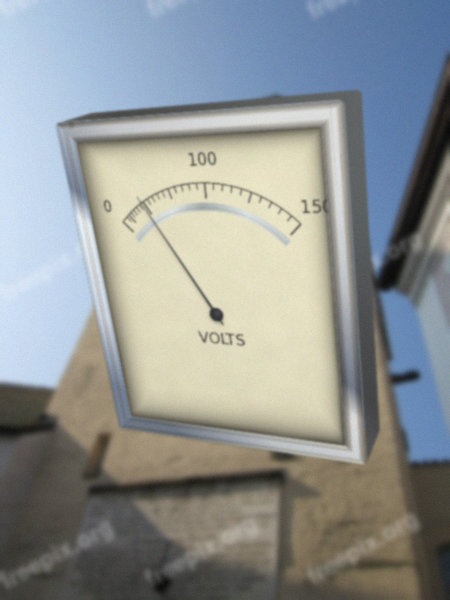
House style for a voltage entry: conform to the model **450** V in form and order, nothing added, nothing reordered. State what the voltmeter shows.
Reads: **50** V
